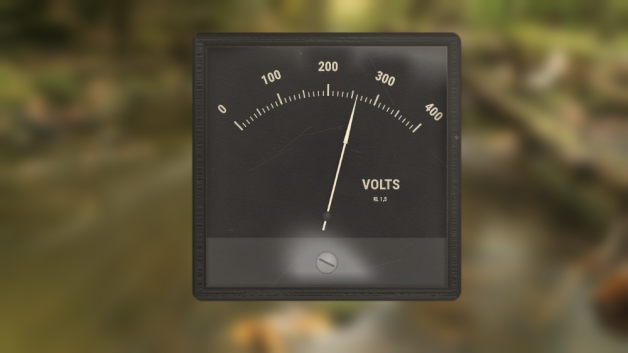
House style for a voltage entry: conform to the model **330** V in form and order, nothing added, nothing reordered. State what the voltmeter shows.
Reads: **260** V
